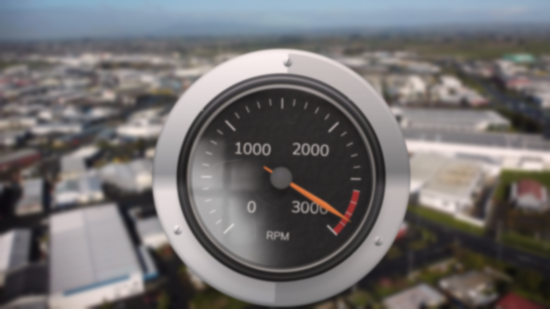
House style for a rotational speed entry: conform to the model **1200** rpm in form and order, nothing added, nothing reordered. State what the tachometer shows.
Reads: **2850** rpm
